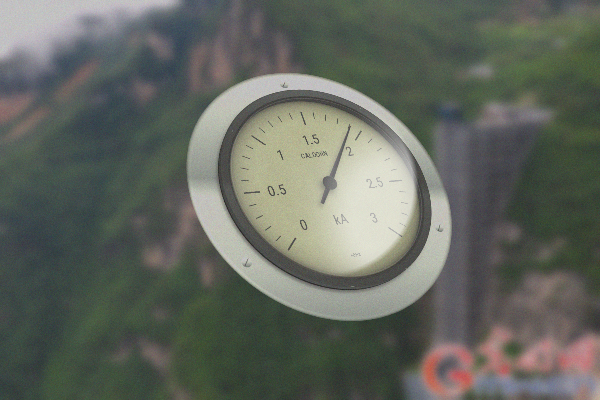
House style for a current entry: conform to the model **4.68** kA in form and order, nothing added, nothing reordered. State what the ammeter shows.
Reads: **1.9** kA
